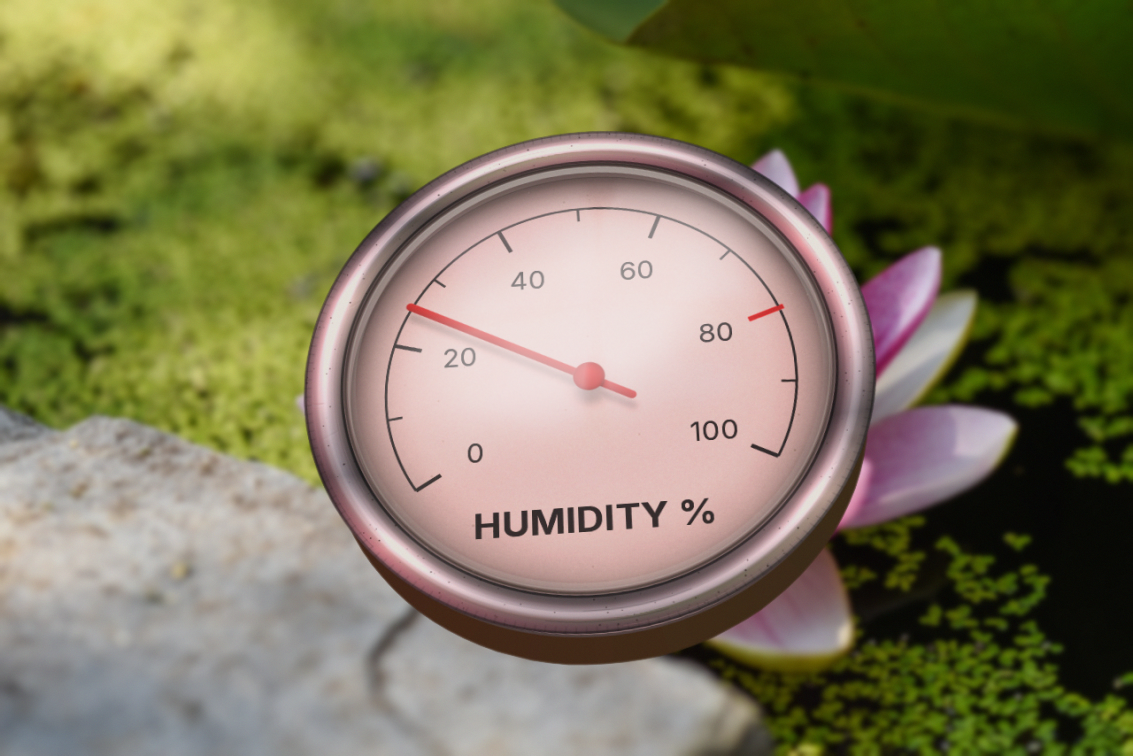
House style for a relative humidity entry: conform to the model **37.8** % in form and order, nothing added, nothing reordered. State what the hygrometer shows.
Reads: **25** %
